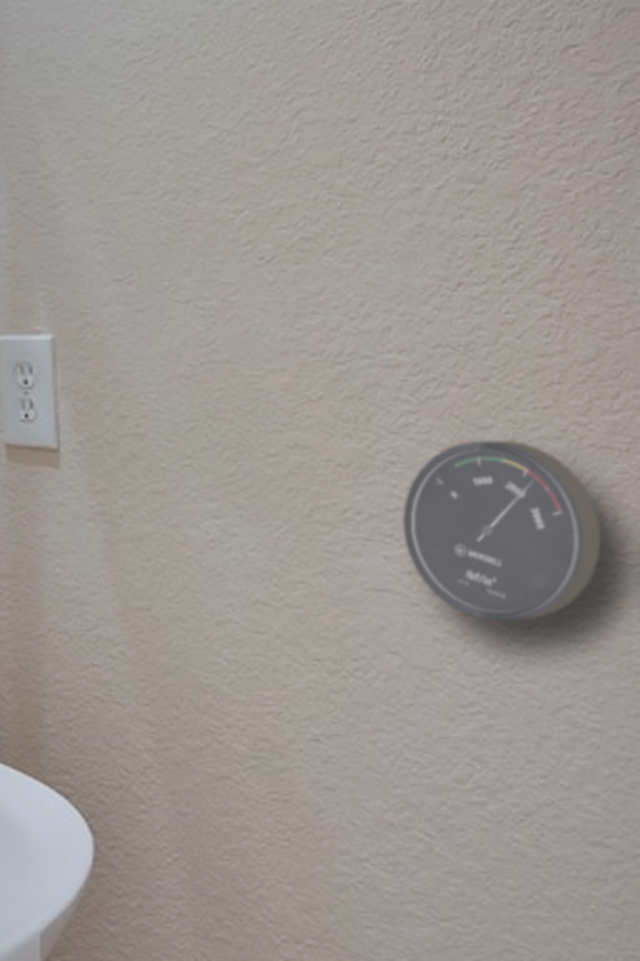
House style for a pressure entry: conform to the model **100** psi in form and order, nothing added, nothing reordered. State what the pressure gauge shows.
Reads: **2250** psi
